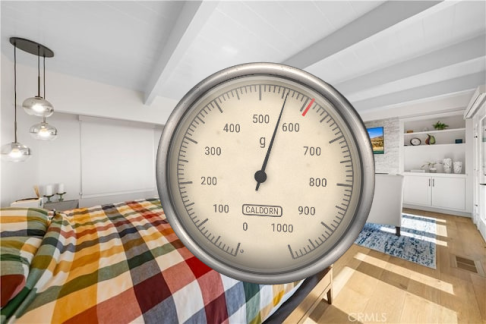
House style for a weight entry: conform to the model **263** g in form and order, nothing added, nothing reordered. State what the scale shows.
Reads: **560** g
